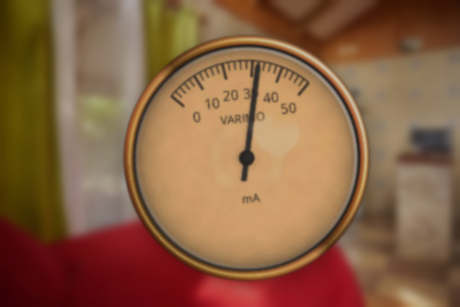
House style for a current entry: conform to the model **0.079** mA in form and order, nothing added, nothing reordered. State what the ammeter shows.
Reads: **32** mA
